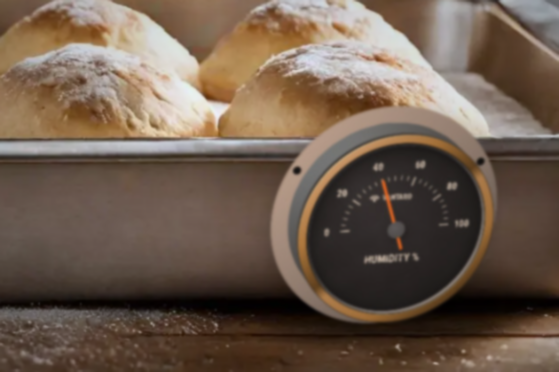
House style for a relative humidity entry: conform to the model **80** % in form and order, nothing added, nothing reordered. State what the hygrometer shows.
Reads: **40** %
